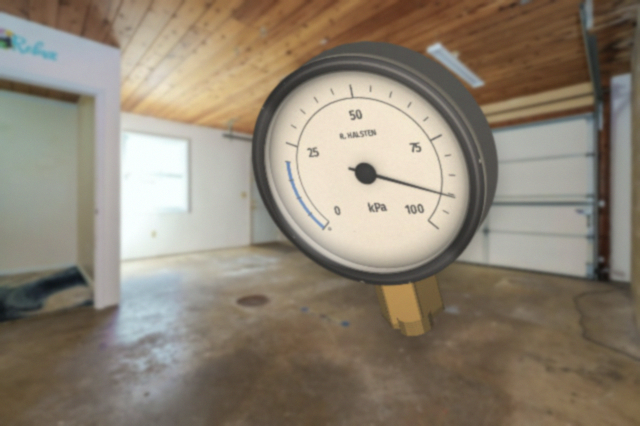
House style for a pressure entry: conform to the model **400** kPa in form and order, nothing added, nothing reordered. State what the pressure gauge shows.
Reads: **90** kPa
